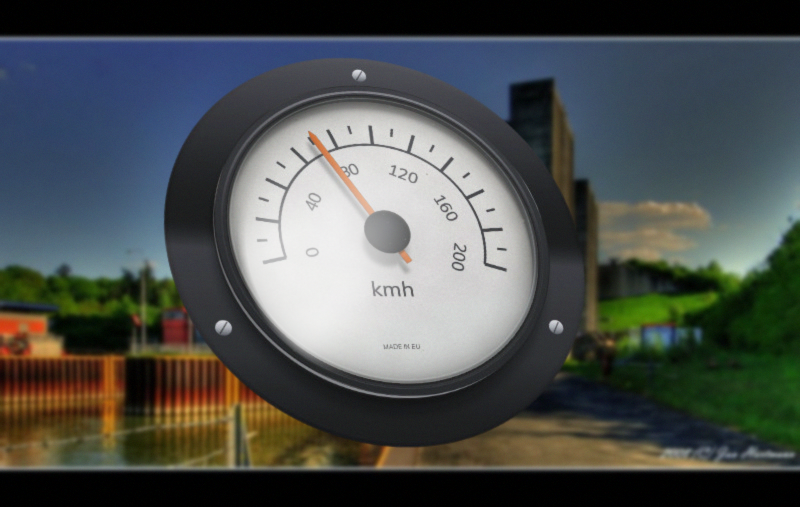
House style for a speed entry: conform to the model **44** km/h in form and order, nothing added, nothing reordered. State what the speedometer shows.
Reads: **70** km/h
